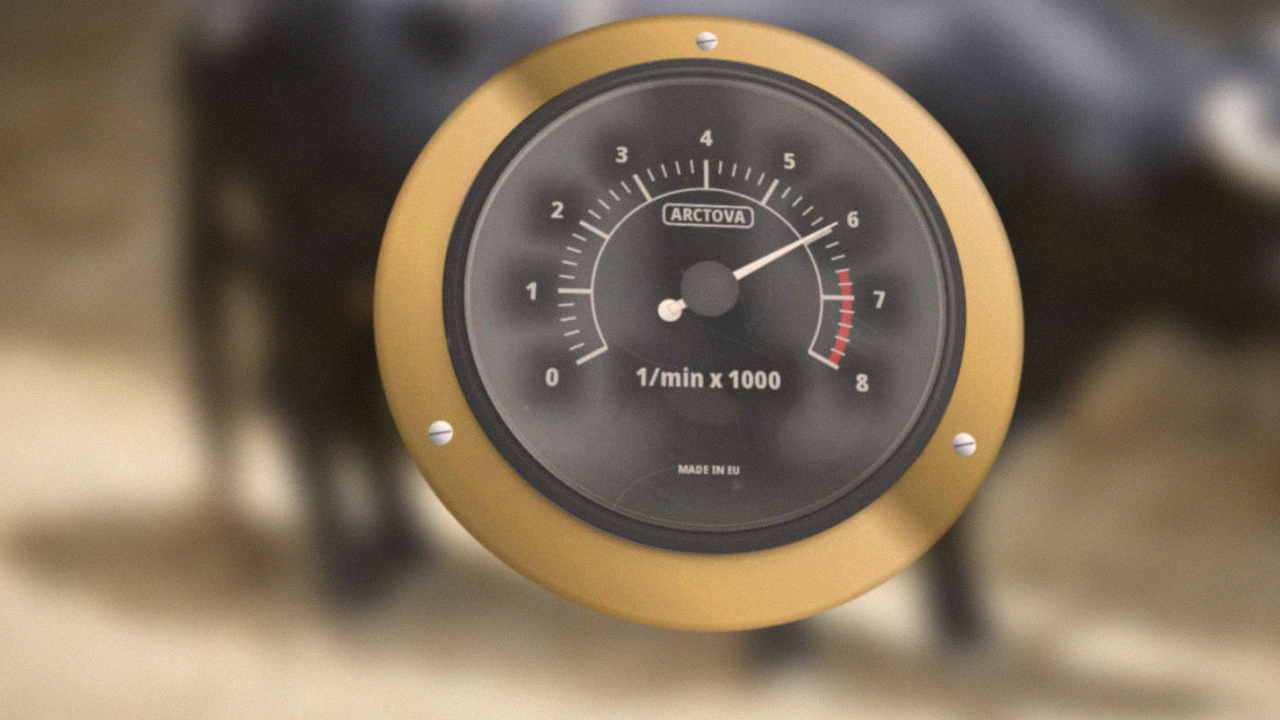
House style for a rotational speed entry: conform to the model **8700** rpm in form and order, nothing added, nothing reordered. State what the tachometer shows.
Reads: **6000** rpm
